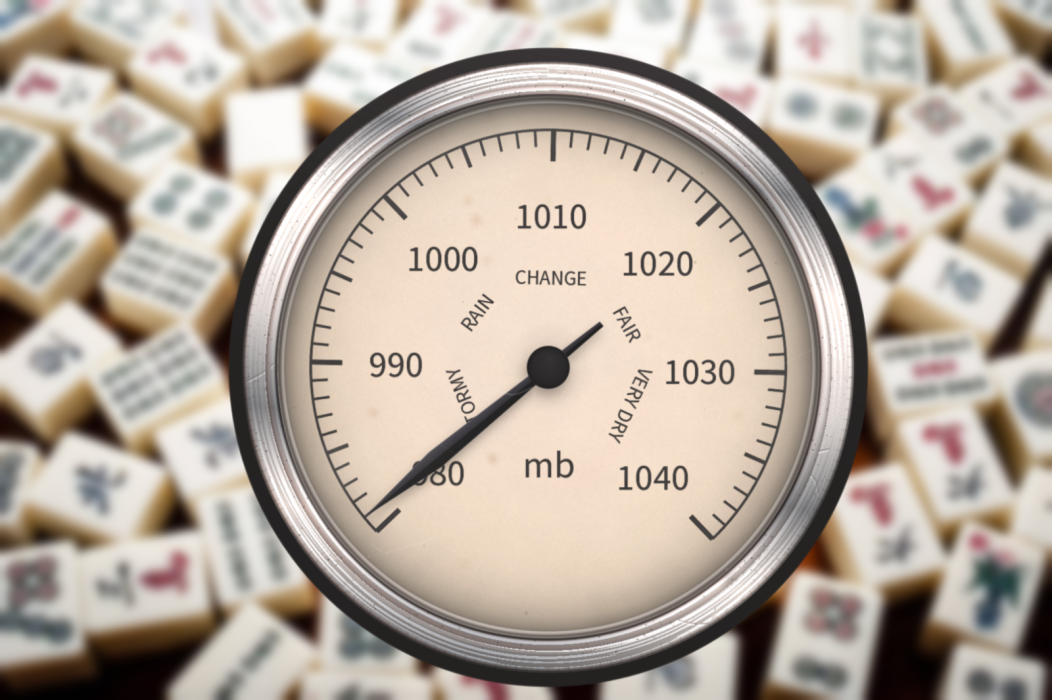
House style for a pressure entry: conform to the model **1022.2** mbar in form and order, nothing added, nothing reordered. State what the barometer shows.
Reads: **981** mbar
